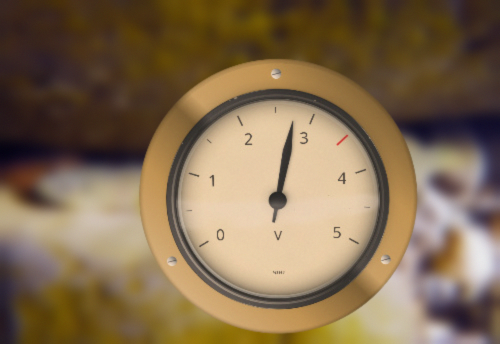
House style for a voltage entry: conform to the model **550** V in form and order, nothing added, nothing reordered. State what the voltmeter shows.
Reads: **2.75** V
